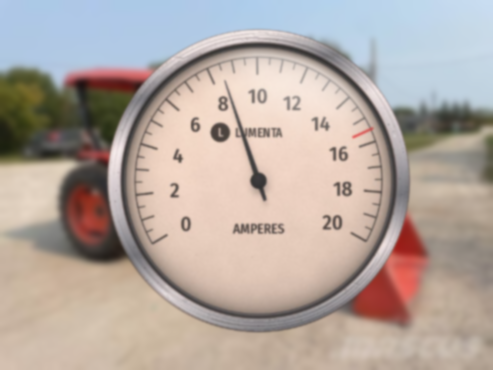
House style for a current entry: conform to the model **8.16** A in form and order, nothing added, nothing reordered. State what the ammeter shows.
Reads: **8.5** A
